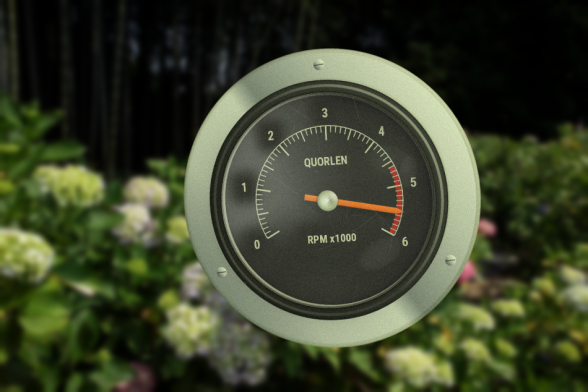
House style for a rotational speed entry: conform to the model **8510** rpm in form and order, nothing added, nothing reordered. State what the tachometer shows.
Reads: **5500** rpm
